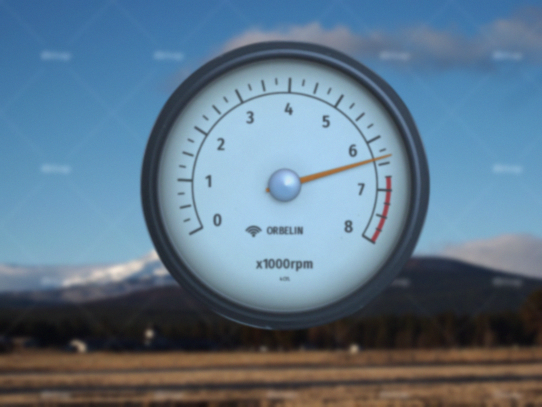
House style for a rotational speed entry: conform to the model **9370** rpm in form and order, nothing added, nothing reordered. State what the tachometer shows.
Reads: **6375** rpm
